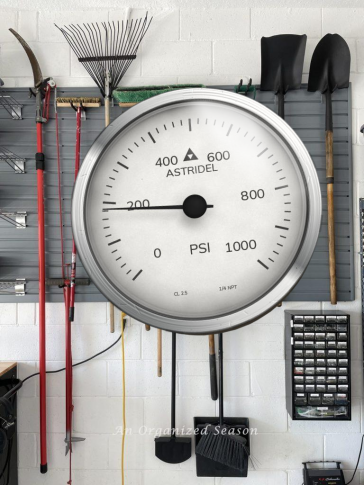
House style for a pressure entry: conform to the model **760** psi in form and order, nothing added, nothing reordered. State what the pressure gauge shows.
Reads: **180** psi
